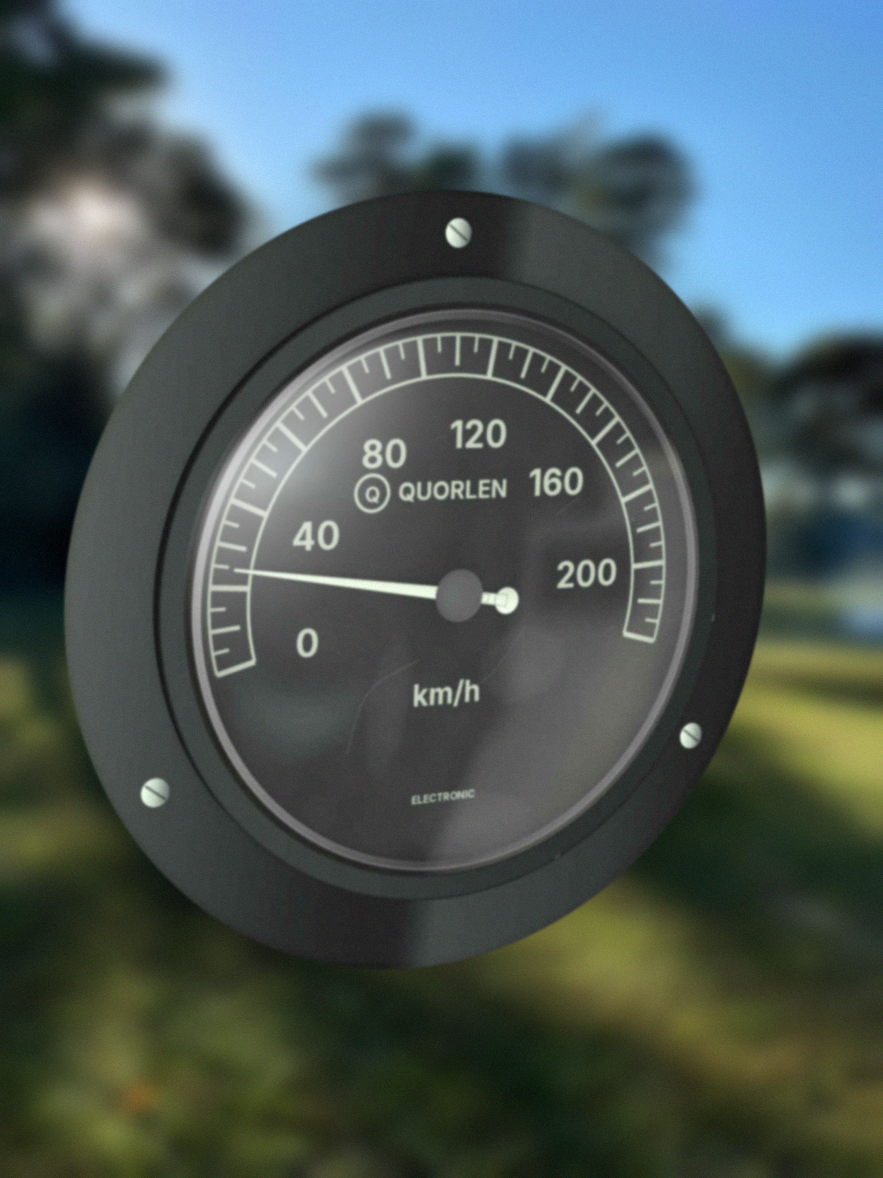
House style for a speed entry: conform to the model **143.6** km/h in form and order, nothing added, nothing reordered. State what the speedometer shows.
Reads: **25** km/h
